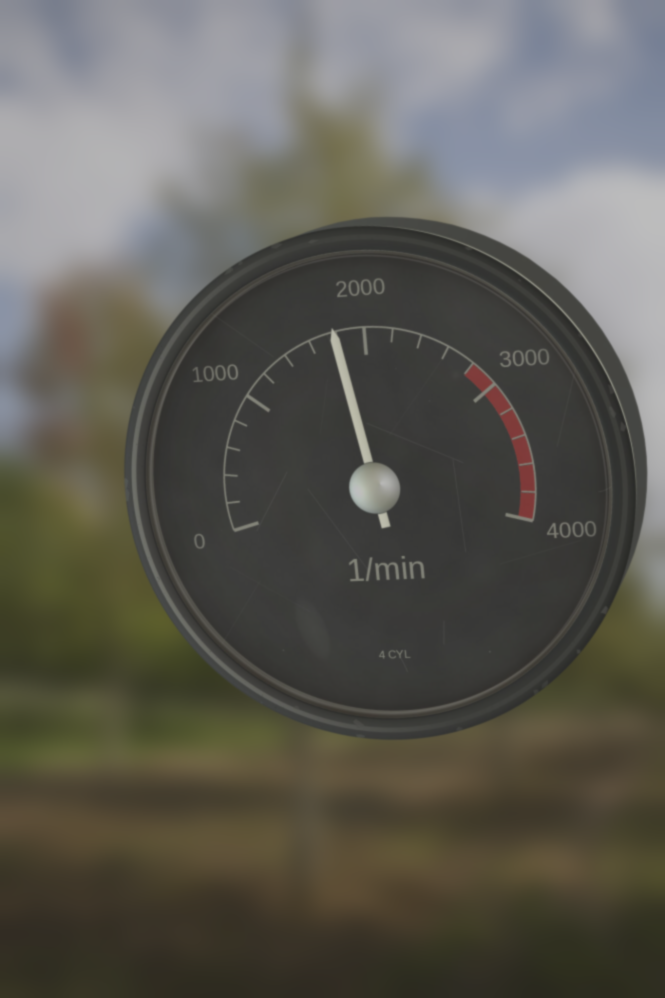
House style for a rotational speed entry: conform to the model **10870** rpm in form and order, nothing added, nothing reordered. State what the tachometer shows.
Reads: **1800** rpm
